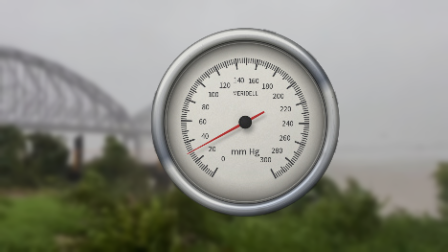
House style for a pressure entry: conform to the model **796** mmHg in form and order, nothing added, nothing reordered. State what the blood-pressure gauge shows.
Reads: **30** mmHg
